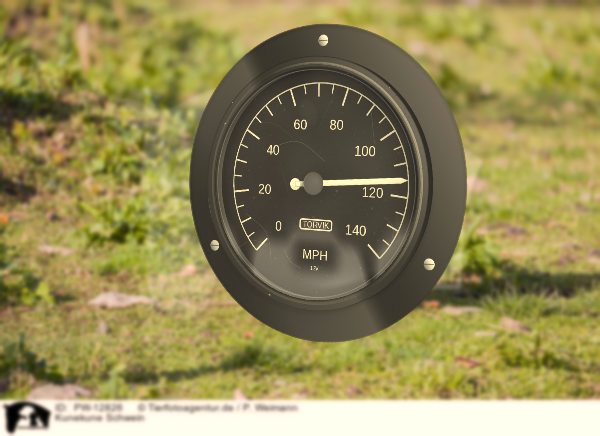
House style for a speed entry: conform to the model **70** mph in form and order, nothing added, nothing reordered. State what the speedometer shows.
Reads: **115** mph
